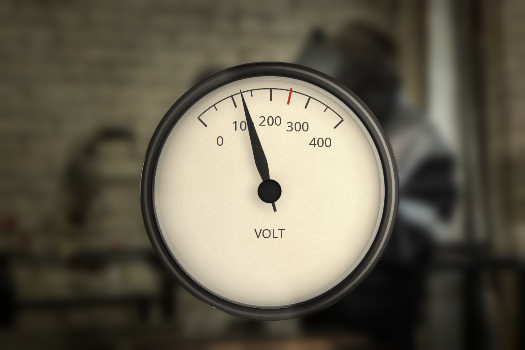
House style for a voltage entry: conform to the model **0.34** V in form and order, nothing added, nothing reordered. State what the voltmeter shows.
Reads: **125** V
